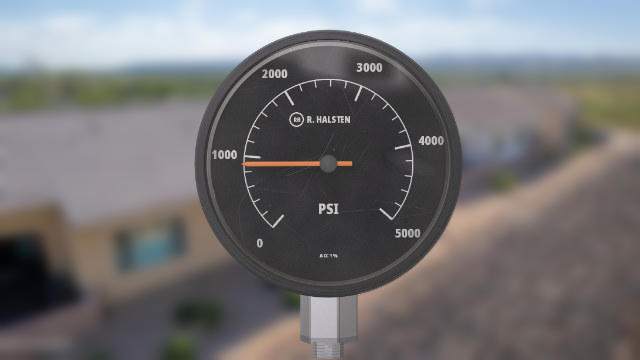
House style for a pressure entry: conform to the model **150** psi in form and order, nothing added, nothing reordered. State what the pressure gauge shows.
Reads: **900** psi
